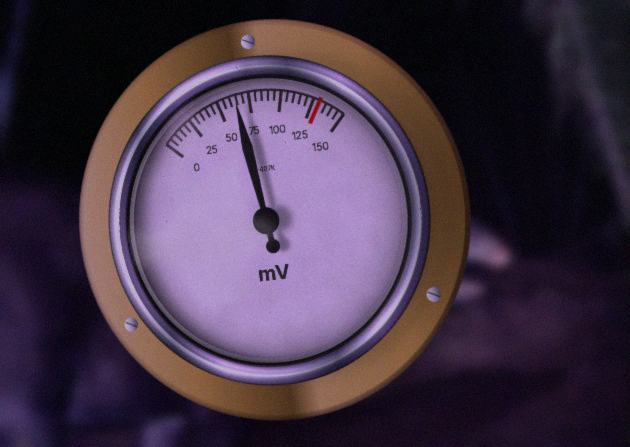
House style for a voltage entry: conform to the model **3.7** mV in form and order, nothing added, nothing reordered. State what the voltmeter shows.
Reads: **65** mV
